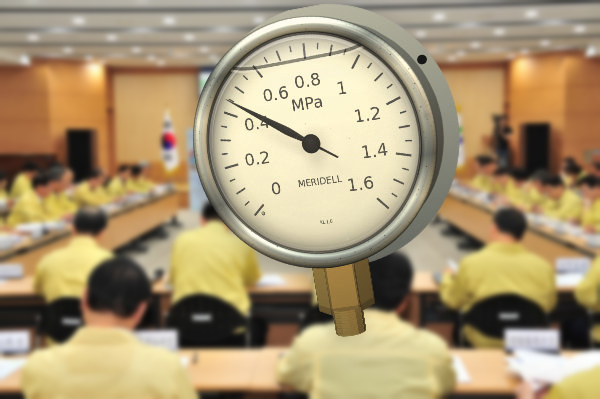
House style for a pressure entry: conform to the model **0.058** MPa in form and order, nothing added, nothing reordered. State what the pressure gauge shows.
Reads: **0.45** MPa
